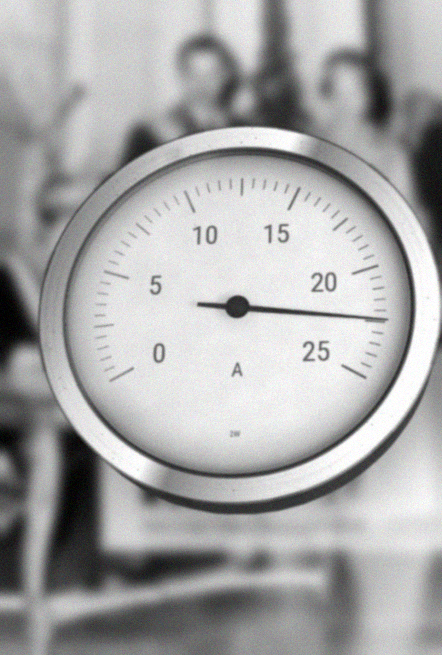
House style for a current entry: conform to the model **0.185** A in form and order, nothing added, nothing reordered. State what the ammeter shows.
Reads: **22.5** A
